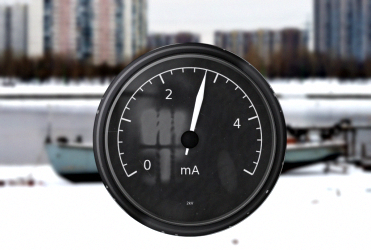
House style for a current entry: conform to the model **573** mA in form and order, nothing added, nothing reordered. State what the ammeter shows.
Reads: **2.8** mA
